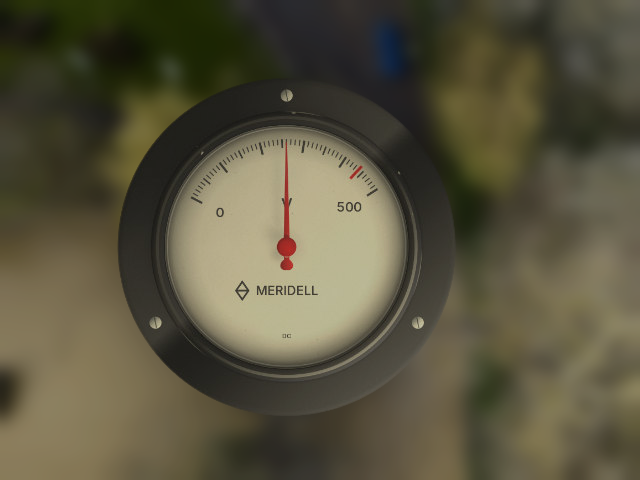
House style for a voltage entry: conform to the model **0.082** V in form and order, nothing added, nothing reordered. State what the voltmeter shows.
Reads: **260** V
